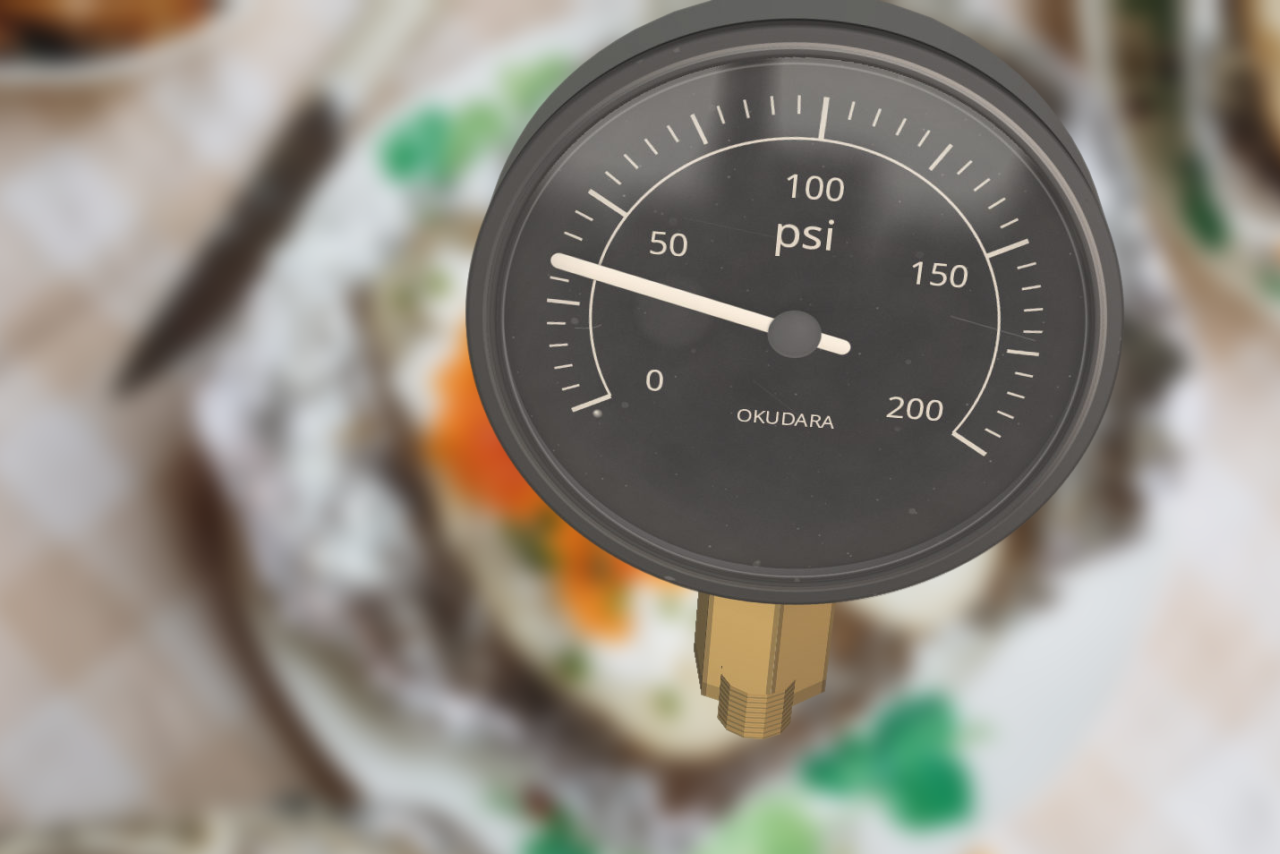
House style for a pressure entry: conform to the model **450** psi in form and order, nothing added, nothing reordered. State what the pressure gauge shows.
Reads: **35** psi
